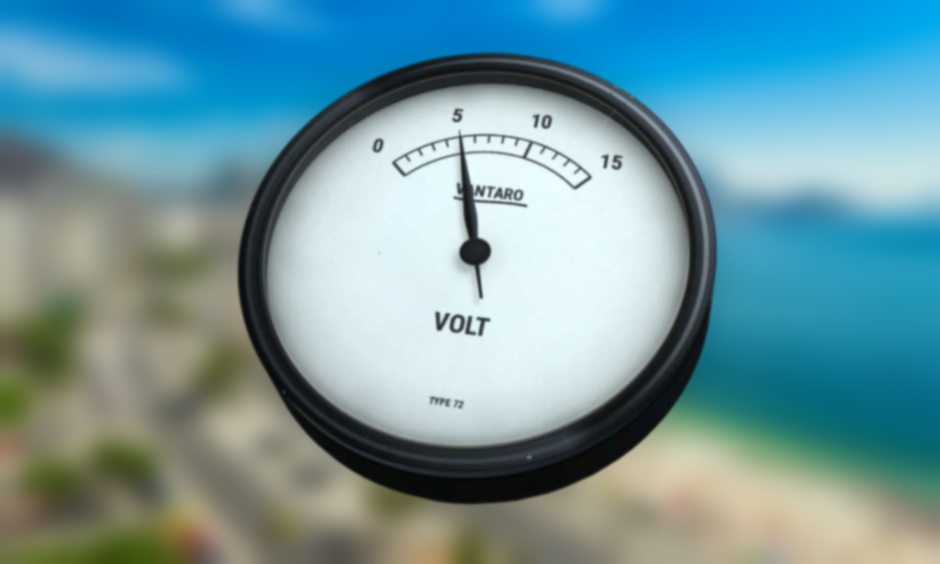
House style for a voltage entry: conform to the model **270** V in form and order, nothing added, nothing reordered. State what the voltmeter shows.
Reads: **5** V
